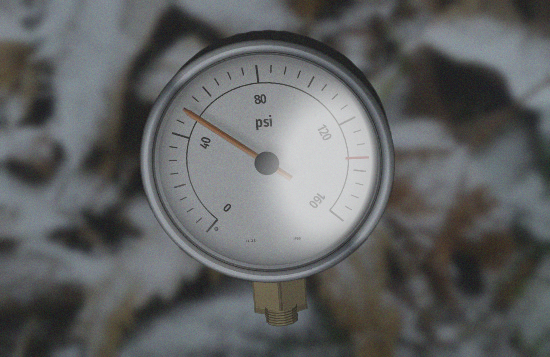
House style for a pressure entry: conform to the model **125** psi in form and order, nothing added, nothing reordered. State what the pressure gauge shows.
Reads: **50** psi
